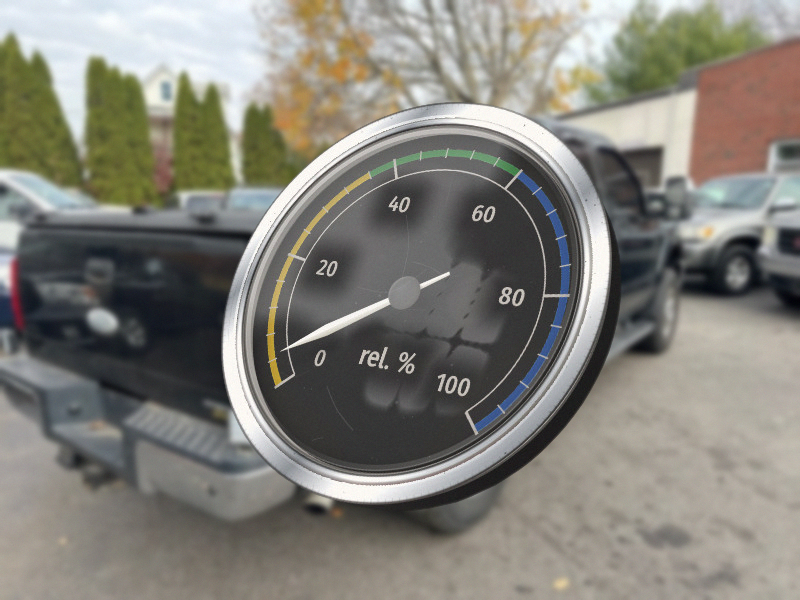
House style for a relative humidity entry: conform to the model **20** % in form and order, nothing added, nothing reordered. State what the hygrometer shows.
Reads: **4** %
